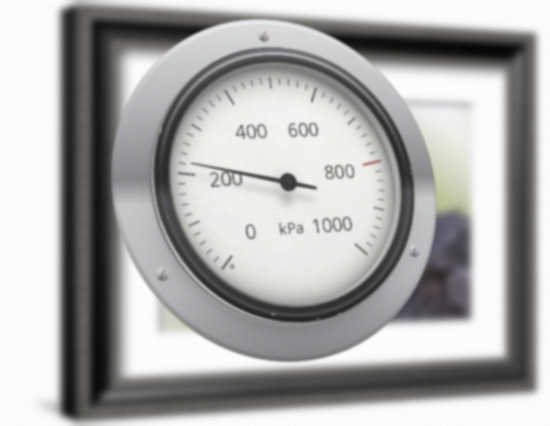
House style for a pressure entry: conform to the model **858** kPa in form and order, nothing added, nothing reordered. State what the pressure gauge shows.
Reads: **220** kPa
